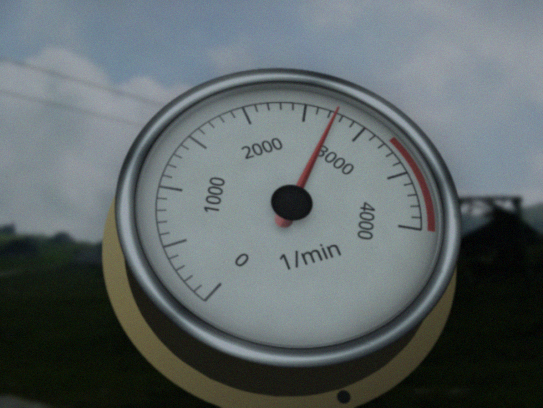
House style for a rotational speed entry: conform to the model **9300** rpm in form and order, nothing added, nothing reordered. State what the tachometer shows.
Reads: **2750** rpm
